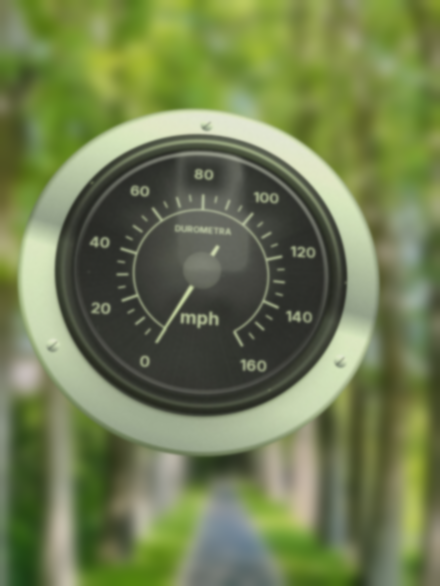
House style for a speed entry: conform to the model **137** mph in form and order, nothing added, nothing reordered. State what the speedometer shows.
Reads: **0** mph
